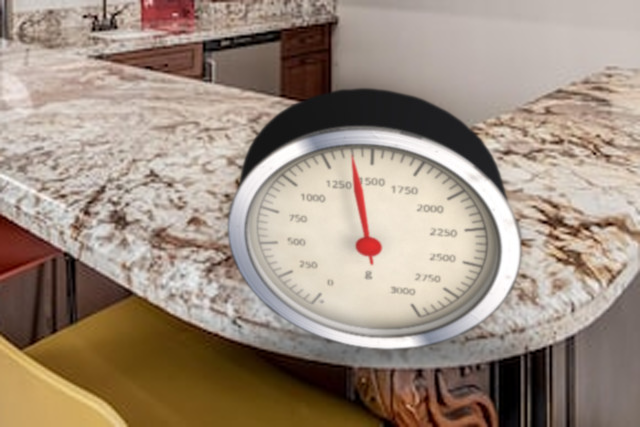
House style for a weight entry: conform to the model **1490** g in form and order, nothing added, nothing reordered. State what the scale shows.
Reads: **1400** g
